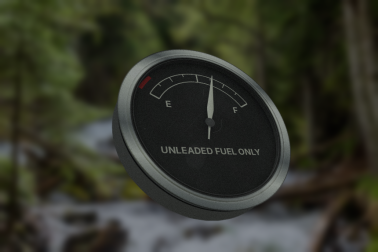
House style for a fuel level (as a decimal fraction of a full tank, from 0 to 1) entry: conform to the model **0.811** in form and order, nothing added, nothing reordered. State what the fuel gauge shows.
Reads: **0.625**
